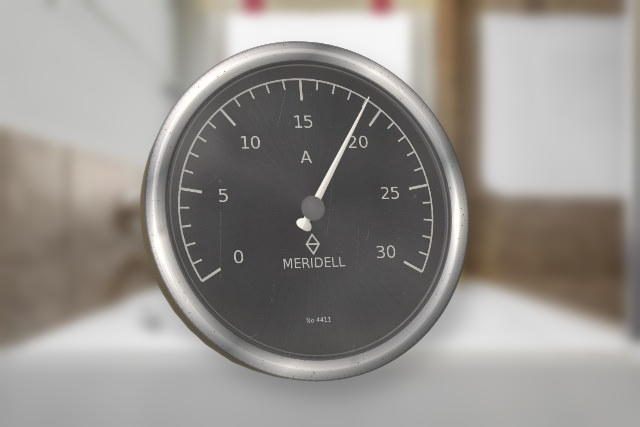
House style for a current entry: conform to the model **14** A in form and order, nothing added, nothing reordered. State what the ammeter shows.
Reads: **19** A
